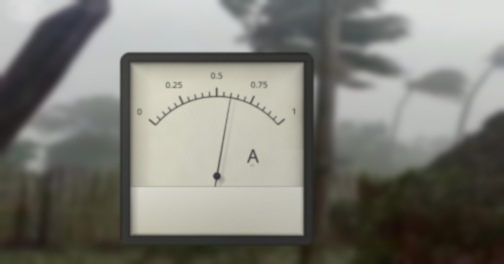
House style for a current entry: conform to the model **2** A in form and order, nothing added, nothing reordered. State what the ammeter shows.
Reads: **0.6** A
